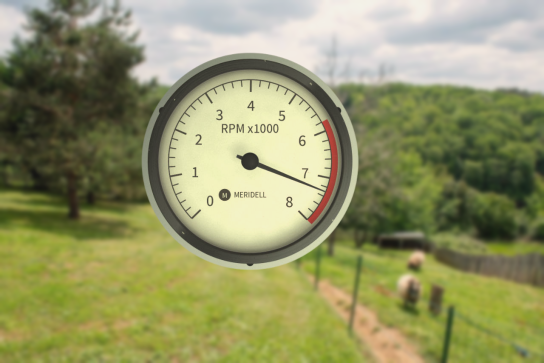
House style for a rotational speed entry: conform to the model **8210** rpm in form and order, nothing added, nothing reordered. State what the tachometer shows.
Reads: **7300** rpm
